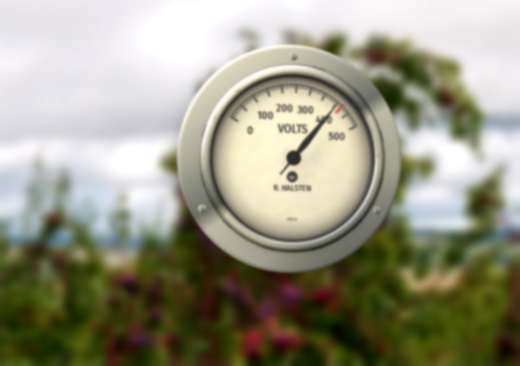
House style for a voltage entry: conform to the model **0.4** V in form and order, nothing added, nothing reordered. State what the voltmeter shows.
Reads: **400** V
